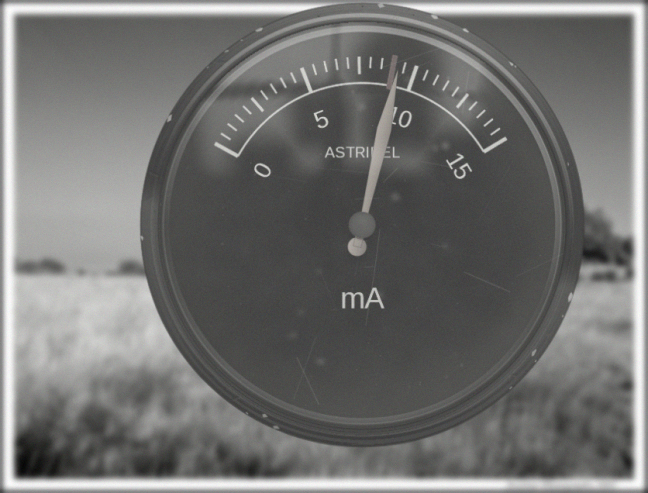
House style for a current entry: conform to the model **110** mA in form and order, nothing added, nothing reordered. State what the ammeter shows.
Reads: **9.25** mA
